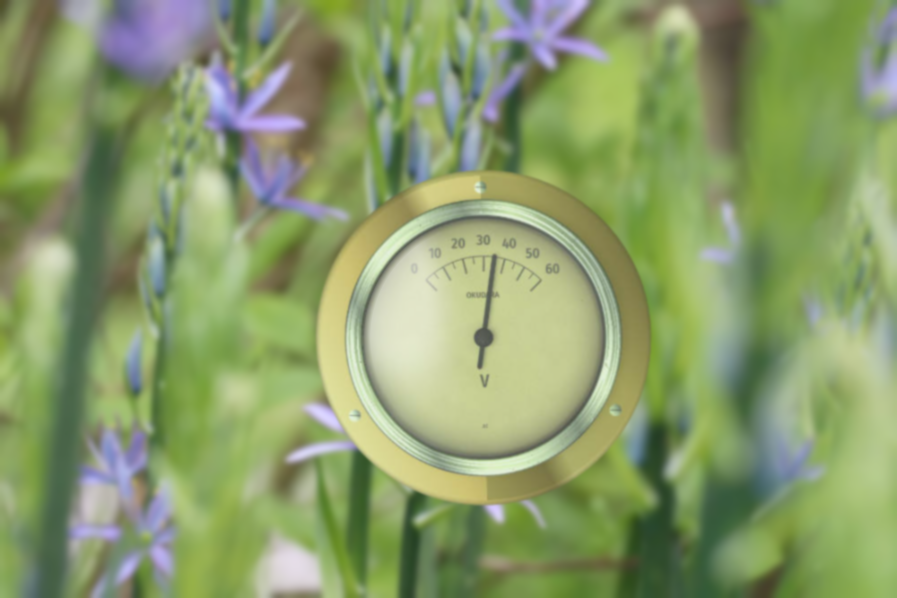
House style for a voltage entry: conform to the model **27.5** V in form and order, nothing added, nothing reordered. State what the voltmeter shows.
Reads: **35** V
